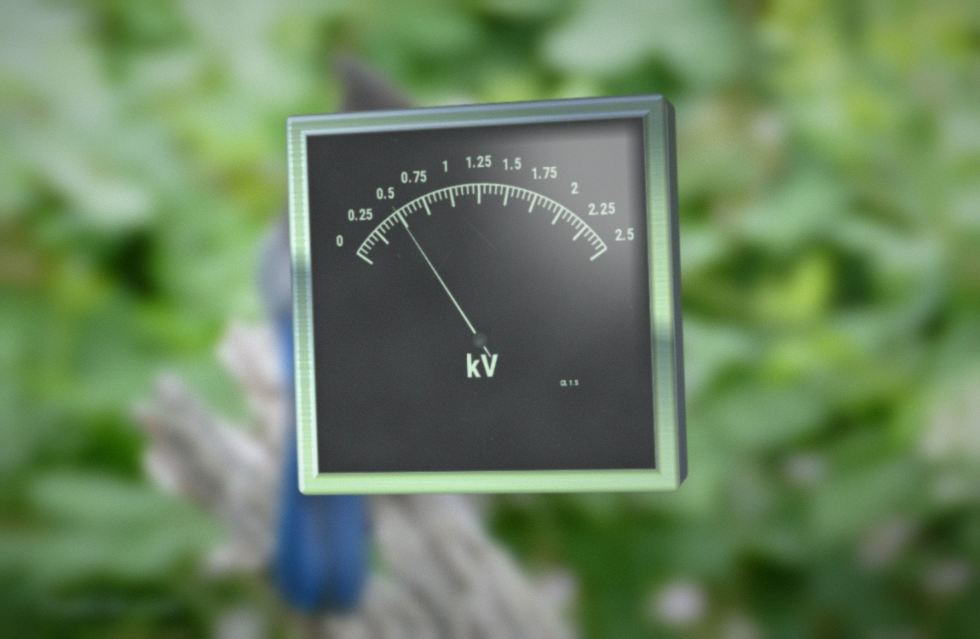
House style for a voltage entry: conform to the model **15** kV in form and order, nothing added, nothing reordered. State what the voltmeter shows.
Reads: **0.5** kV
